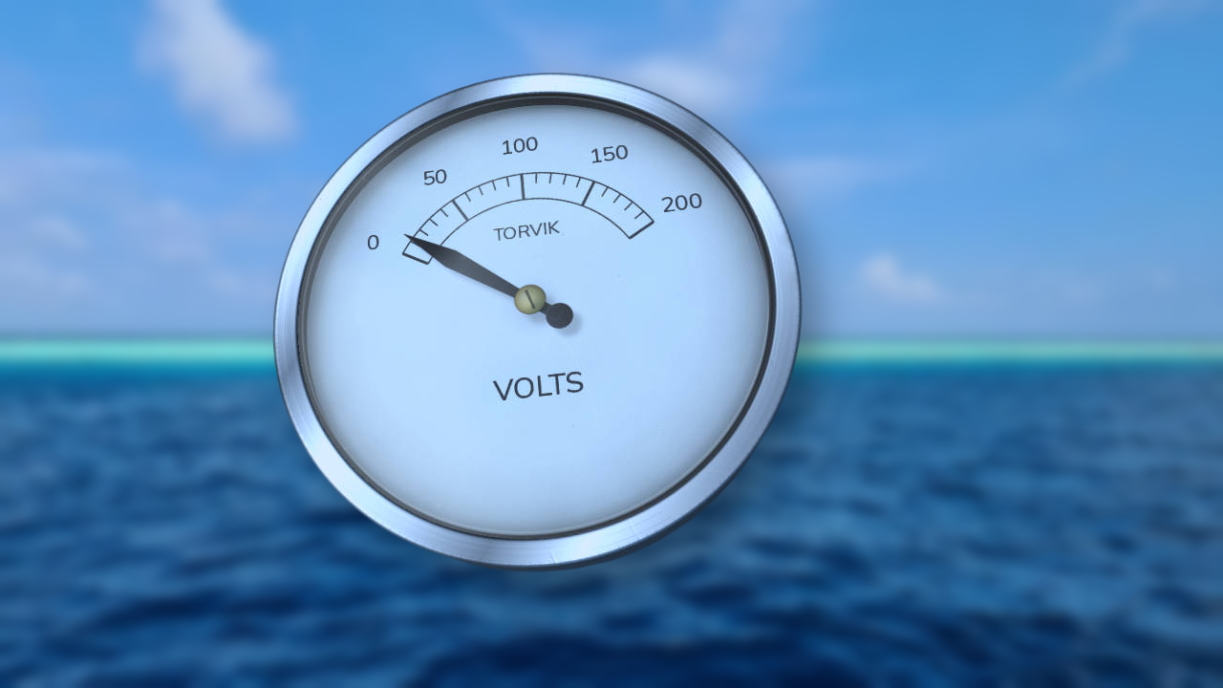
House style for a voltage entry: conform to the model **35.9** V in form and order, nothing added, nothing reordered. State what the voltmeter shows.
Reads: **10** V
